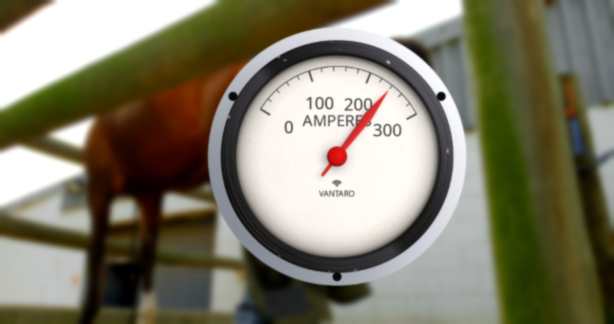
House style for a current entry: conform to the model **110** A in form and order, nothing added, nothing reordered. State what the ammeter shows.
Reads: **240** A
